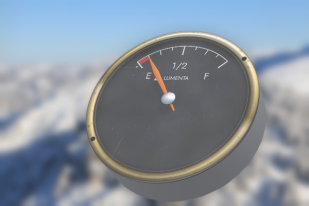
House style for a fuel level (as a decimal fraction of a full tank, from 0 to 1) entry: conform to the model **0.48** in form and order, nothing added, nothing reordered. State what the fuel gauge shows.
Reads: **0.125**
